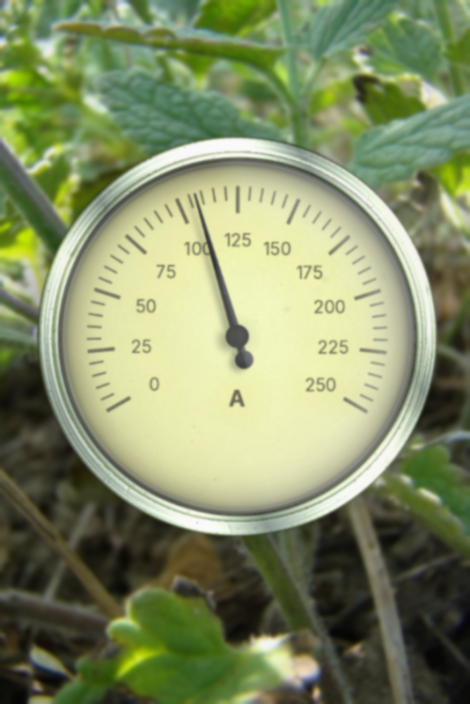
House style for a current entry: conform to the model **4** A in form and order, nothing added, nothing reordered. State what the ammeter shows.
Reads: **107.5** A
